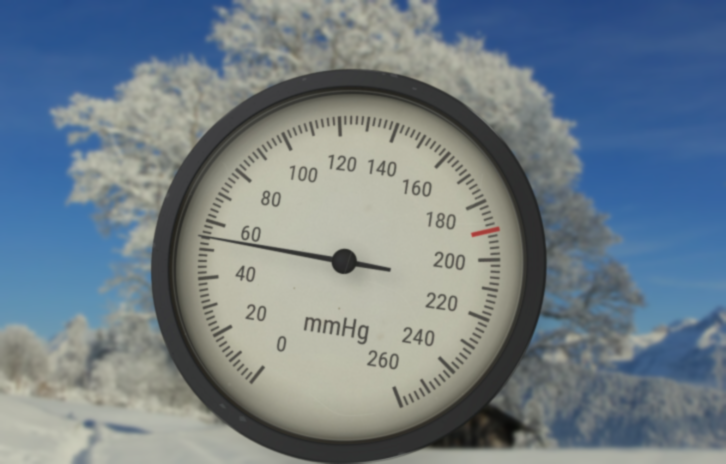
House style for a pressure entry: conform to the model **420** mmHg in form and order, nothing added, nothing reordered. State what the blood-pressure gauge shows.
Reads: **54** mmHg
